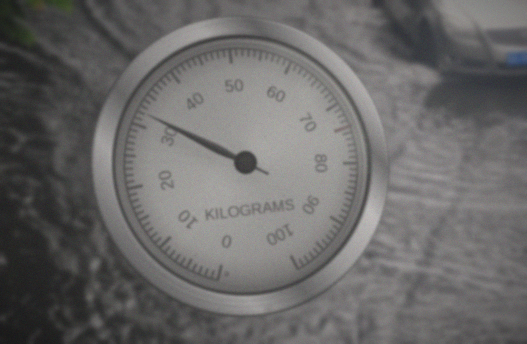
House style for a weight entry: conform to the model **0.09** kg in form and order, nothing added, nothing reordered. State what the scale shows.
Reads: **32** kg
